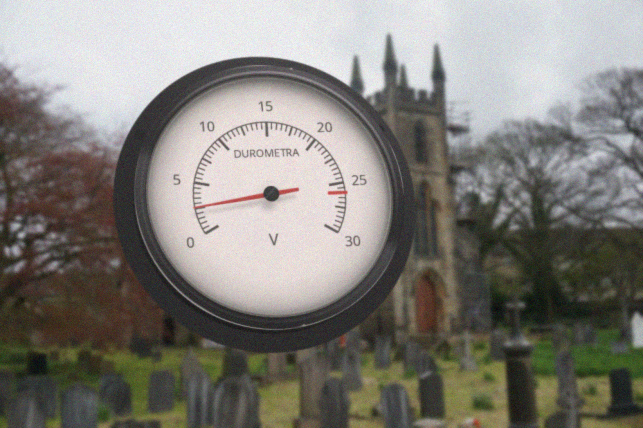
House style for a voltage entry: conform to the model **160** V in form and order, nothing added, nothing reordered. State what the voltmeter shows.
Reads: **2.5** V
